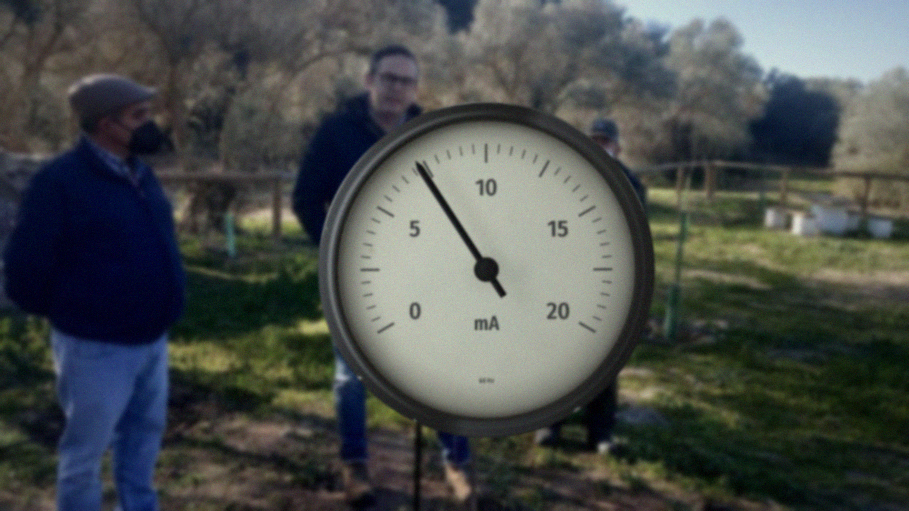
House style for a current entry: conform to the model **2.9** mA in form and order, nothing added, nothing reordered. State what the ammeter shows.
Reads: **7.25** mA
